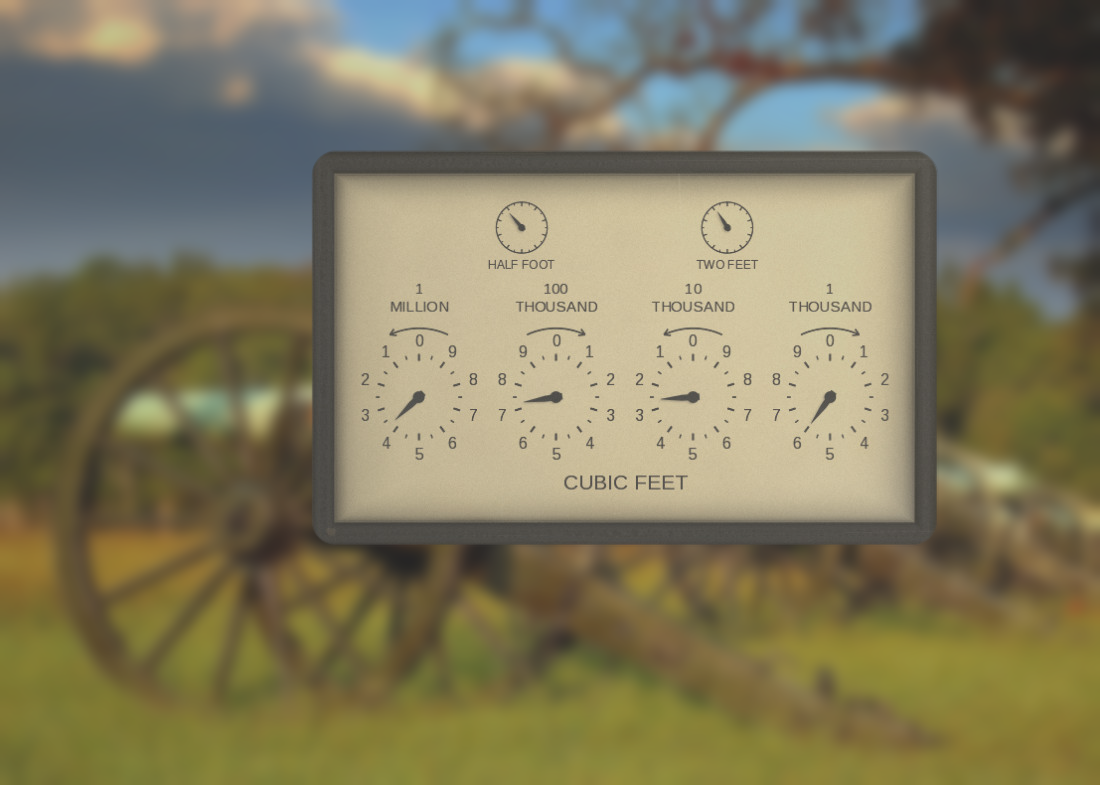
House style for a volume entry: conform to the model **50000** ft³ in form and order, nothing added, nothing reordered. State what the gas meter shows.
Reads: **372600** ft³
